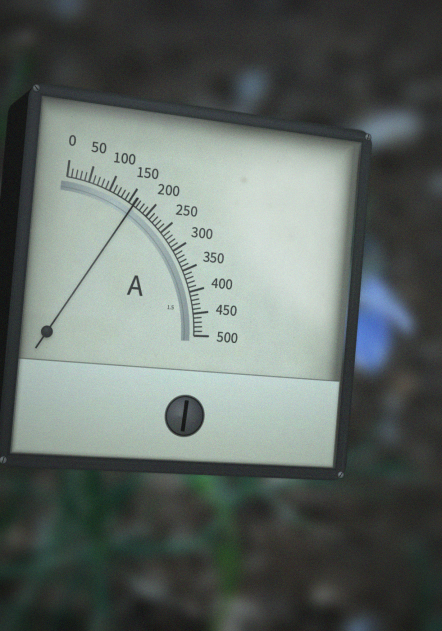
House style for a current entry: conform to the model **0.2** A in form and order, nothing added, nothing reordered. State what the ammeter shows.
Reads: **160** A
